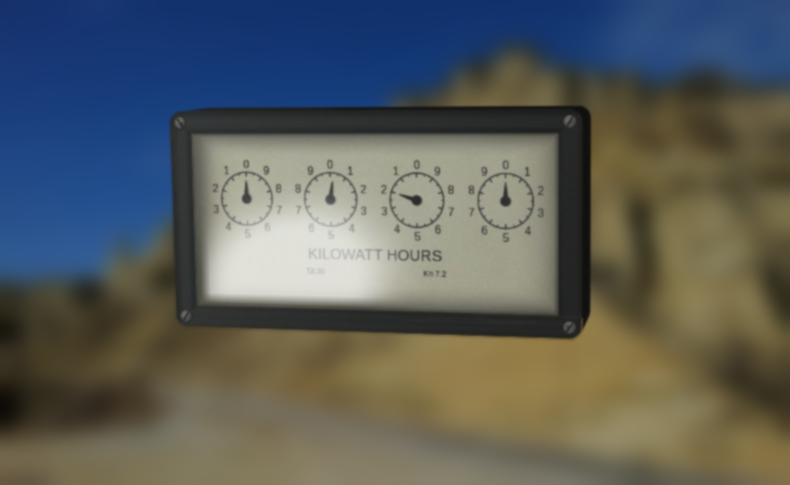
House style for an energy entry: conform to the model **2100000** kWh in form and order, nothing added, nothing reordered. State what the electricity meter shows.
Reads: **20** kWh
